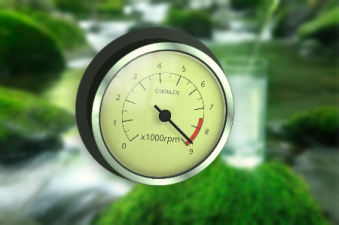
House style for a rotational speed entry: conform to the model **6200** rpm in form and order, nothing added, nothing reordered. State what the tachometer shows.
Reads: **8750** rpm
